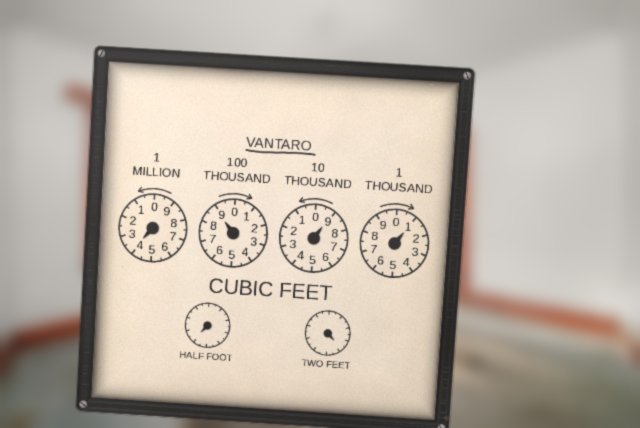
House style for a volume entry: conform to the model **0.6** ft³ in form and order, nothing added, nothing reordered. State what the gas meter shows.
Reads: **389100** ft³
